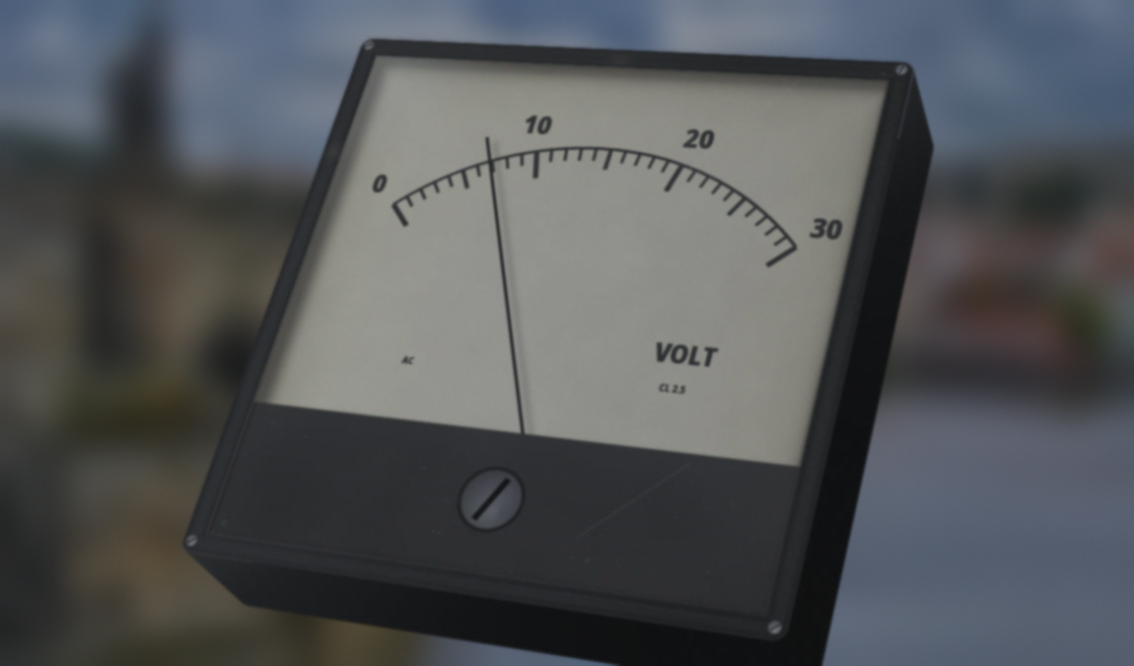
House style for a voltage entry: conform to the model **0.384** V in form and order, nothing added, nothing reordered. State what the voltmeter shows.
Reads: **7** V
